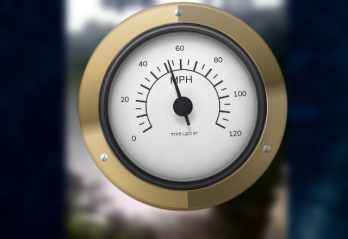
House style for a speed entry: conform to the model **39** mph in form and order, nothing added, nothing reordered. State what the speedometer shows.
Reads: **52.5** mph
